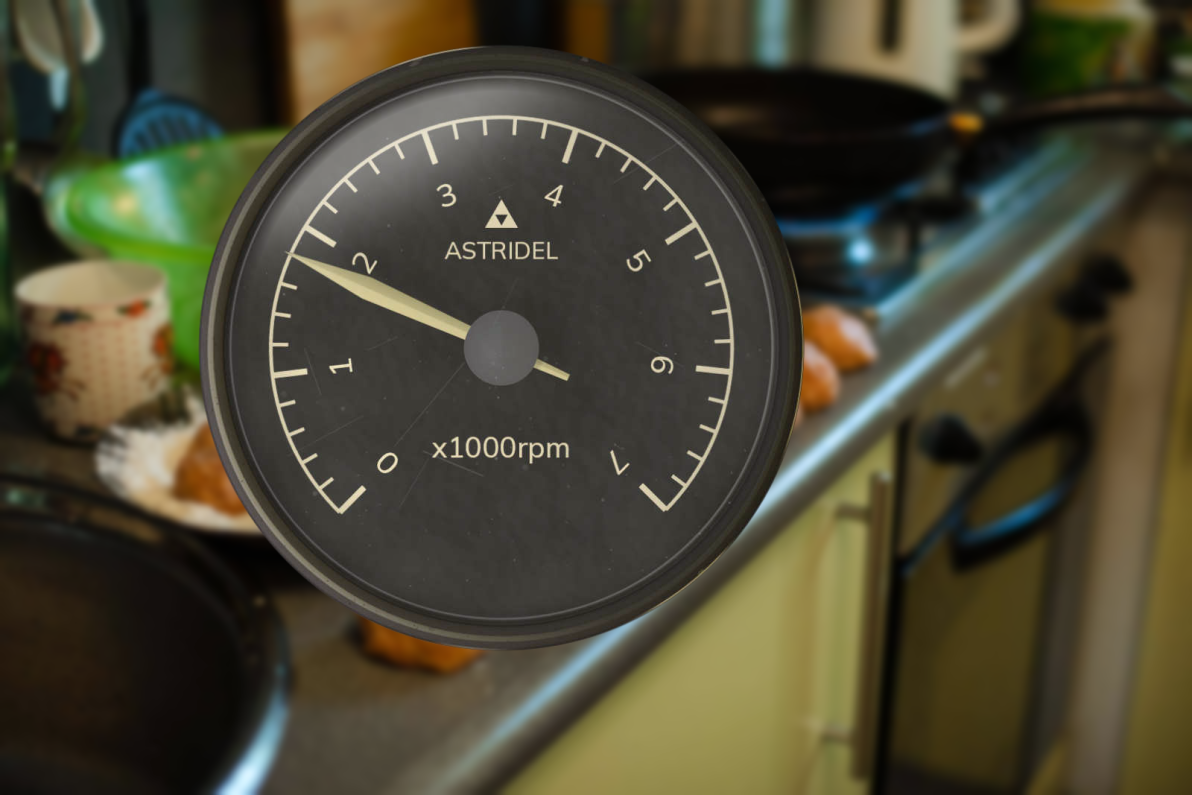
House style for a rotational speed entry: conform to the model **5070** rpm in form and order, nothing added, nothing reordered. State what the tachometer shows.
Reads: **1800** rpm
